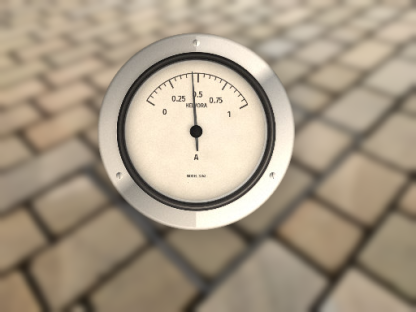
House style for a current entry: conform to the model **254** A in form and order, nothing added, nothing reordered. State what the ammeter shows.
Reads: **0.45** A
